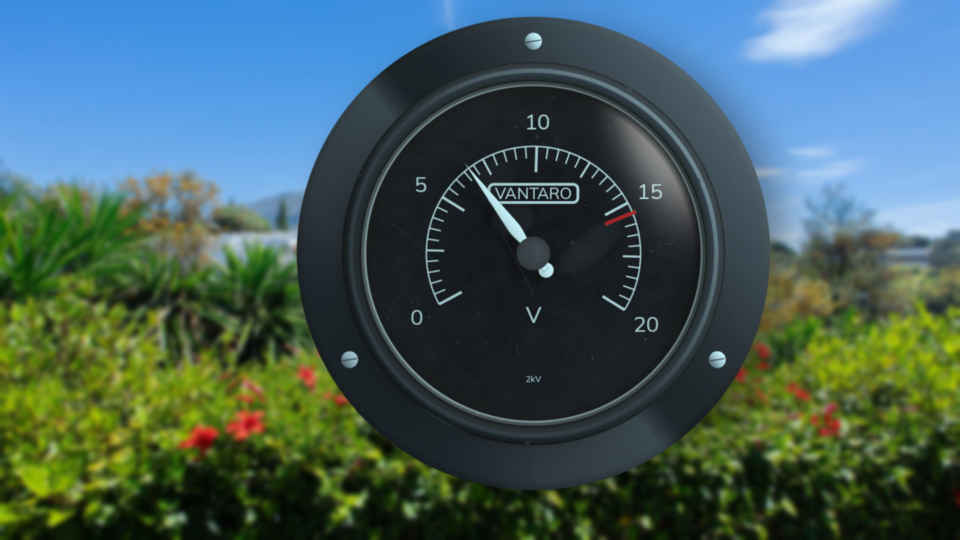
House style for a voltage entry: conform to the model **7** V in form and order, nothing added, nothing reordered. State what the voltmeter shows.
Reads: **6.75** V
